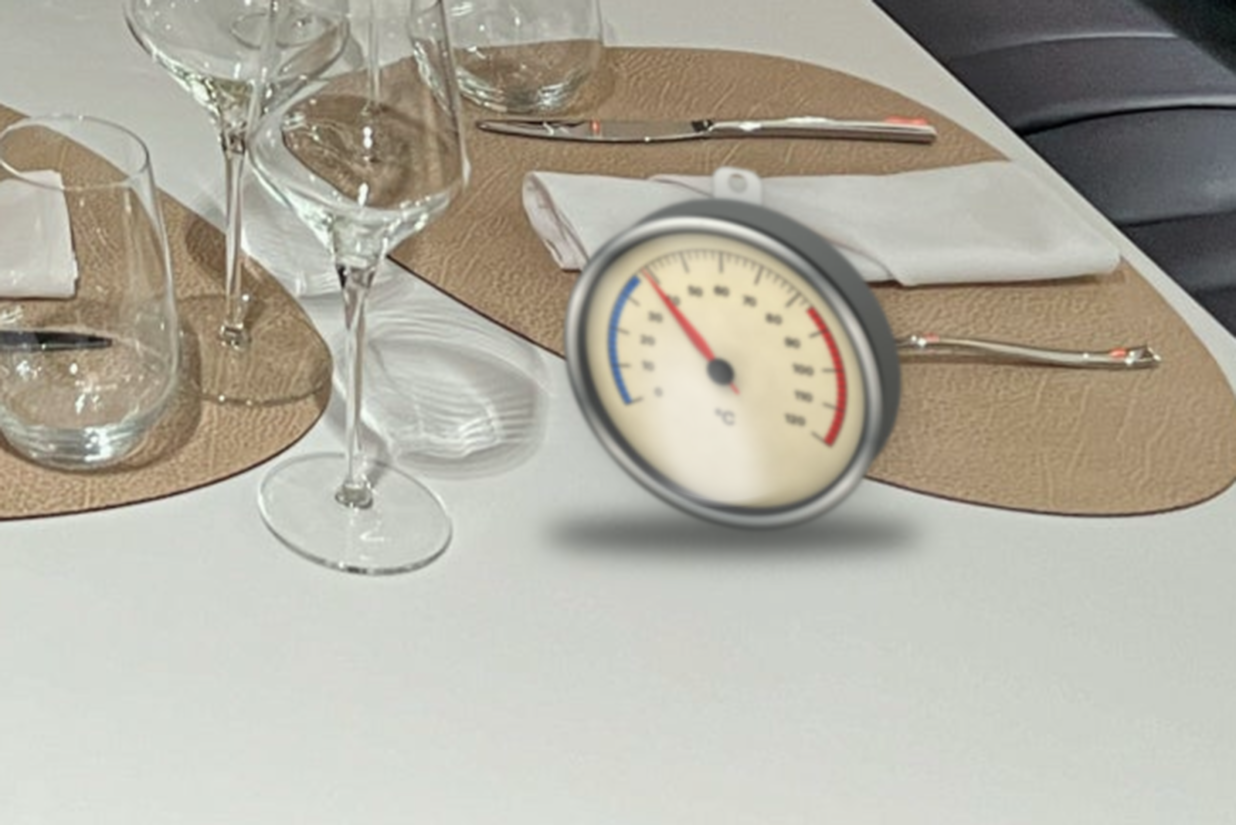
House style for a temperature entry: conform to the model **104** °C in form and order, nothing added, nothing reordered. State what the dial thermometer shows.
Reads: **40** °C
